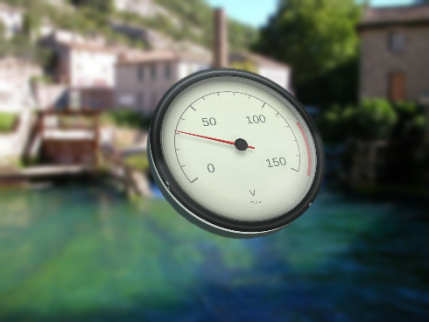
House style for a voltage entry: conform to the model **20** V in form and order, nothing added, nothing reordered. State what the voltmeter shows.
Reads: **30** V
